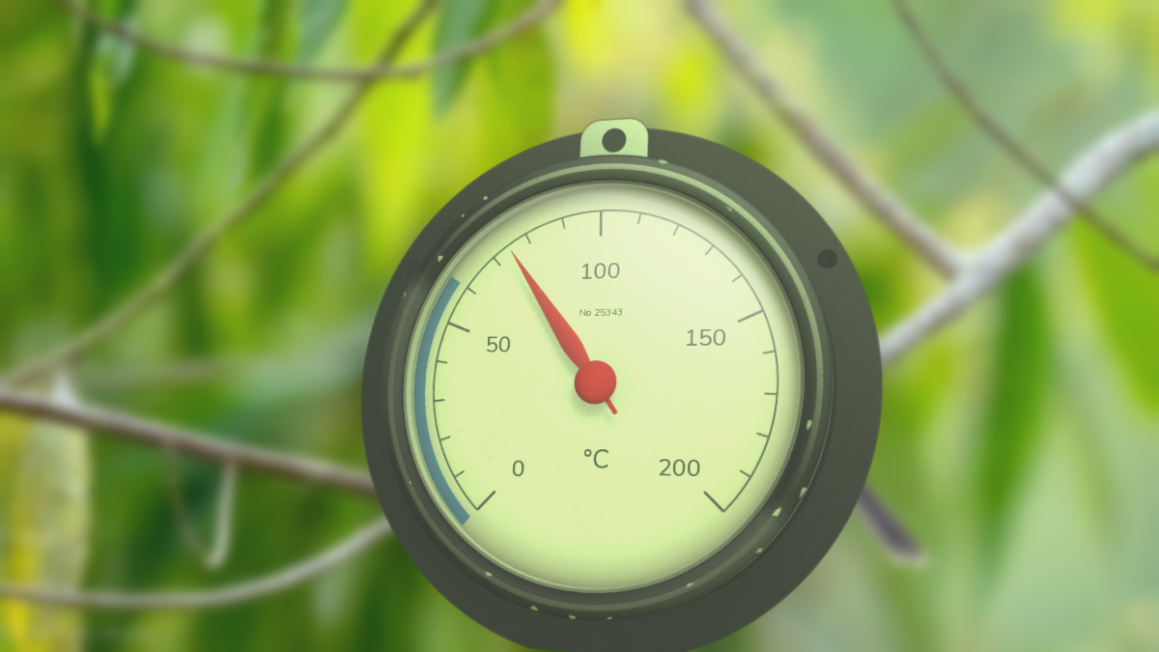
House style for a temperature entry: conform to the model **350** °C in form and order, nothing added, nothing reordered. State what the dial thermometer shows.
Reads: **75** °C
